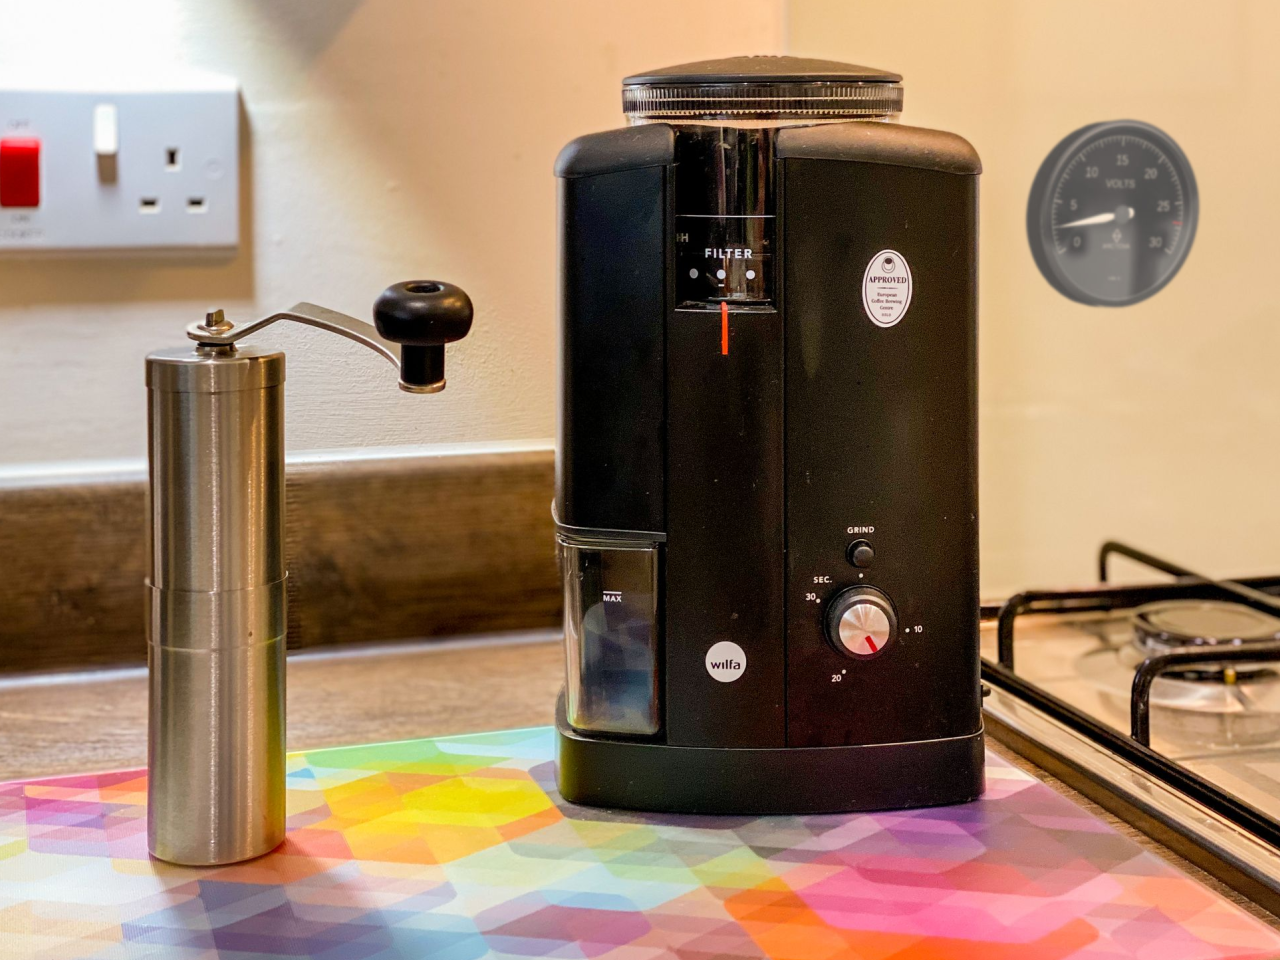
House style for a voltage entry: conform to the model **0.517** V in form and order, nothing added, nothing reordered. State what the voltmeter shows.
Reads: **2.5** V
